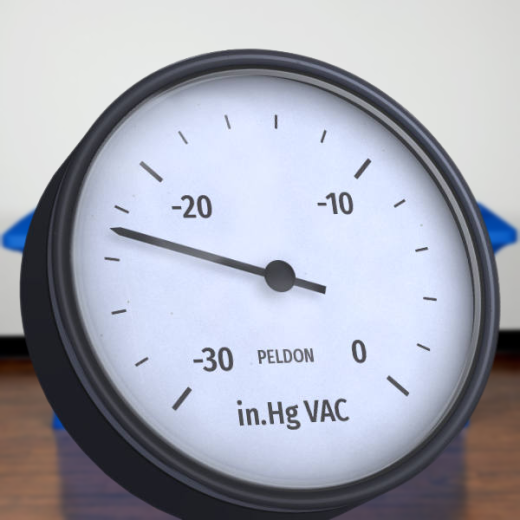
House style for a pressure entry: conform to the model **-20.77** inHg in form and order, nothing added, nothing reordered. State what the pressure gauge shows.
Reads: **-23** inHg
